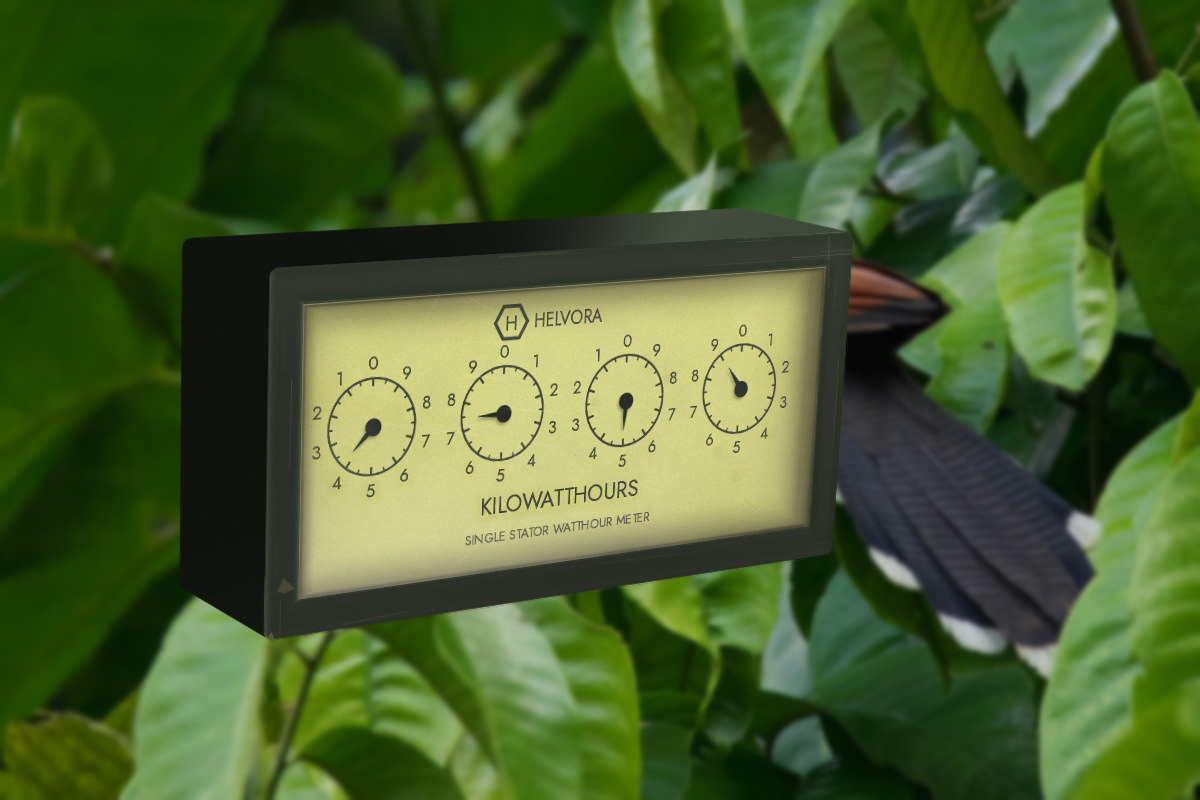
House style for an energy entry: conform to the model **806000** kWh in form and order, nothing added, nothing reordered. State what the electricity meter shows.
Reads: **3749** kWh
